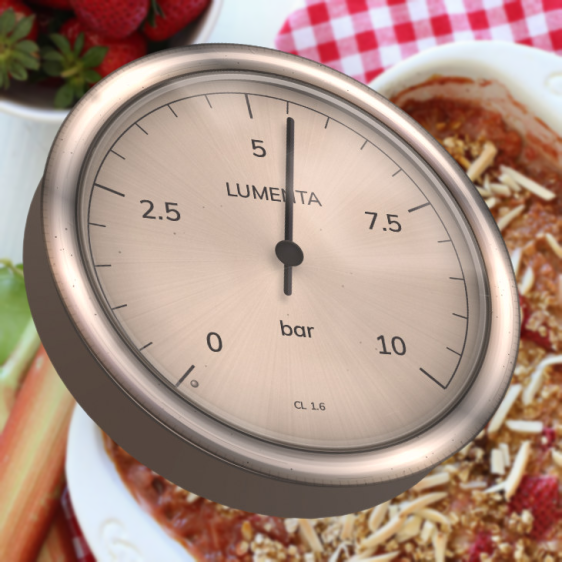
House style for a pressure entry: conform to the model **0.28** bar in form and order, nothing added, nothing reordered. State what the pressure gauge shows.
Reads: **5.5** bar
